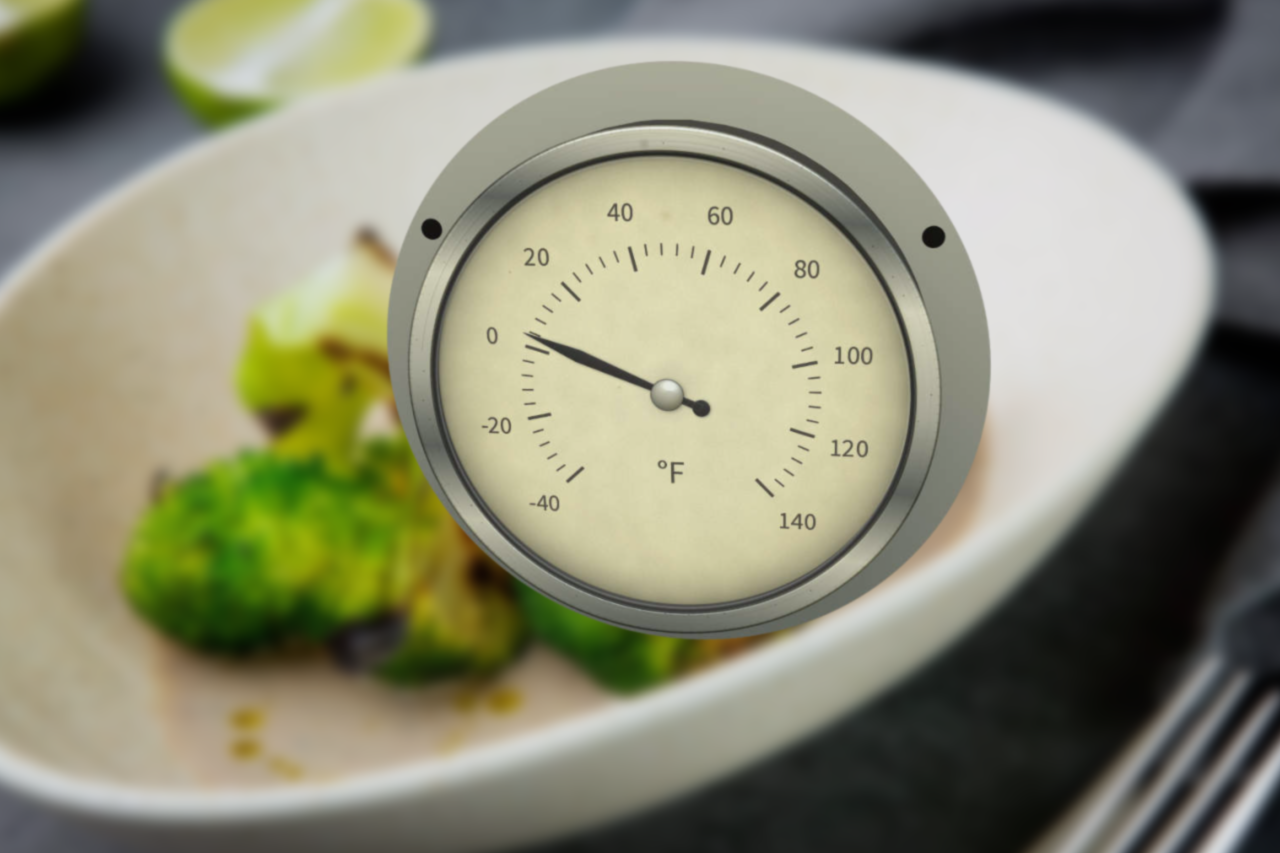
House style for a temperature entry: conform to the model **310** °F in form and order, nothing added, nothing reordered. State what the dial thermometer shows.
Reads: **4** °F
